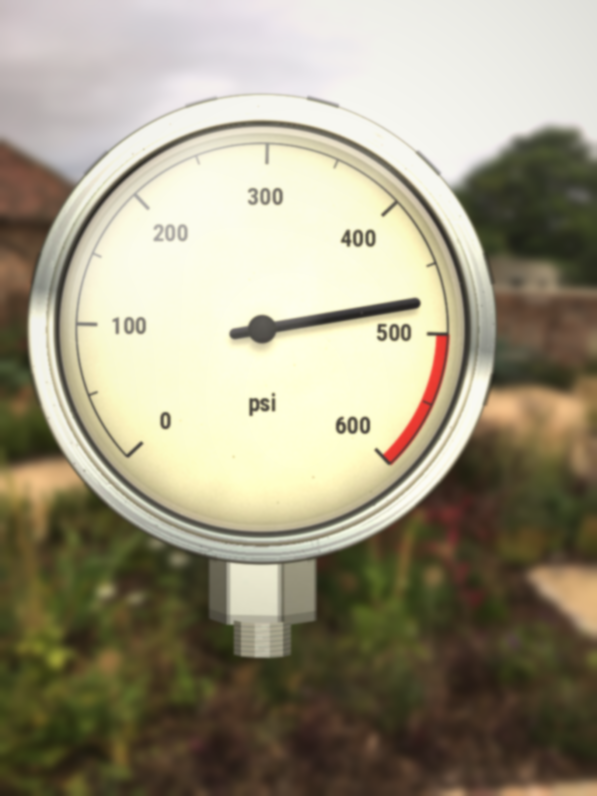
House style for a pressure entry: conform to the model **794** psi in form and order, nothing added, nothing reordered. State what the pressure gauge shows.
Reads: **475** psi
